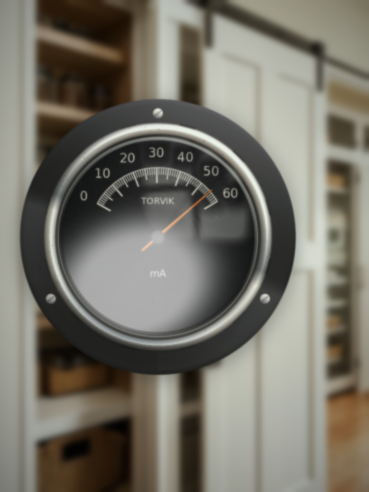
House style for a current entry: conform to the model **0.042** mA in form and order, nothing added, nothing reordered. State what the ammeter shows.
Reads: **55** mA
